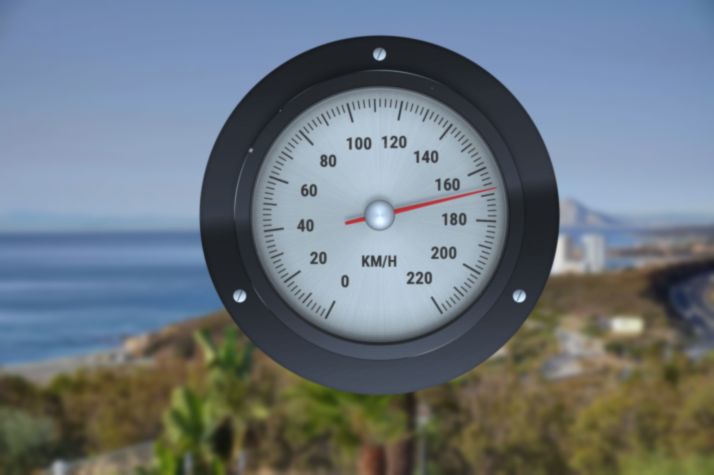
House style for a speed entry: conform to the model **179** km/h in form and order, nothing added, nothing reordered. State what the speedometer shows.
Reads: **168** km/h
